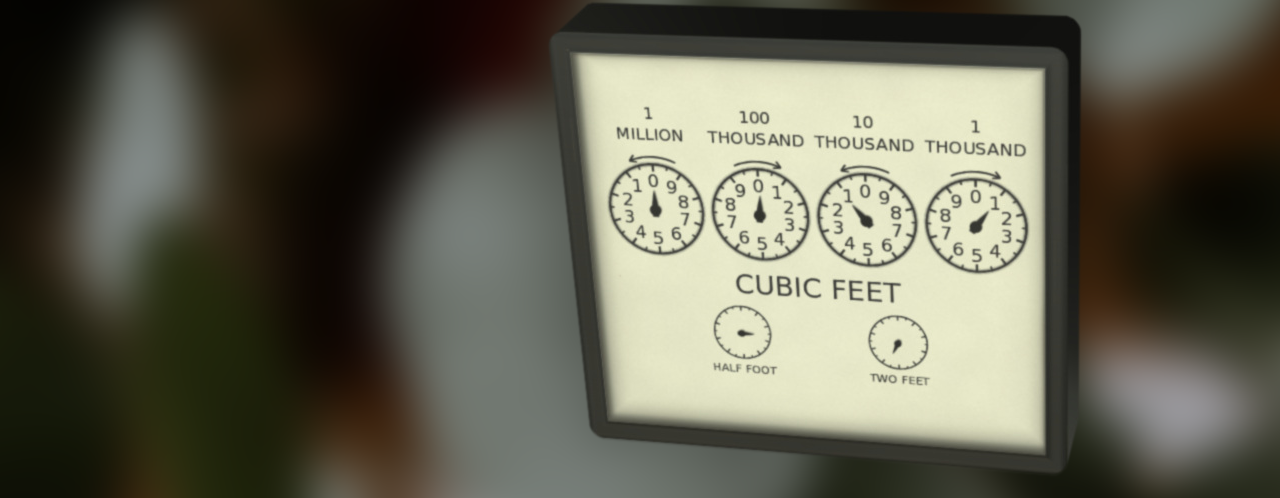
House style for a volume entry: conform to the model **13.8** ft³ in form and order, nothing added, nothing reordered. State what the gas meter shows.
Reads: **1100** ft³
